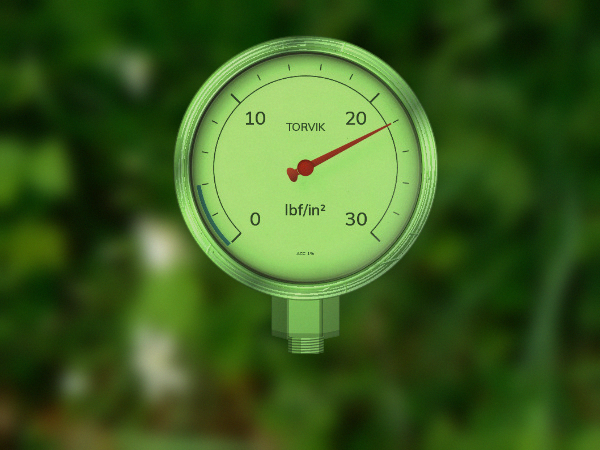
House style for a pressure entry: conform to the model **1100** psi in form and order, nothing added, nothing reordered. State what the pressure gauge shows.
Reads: **22** psi
